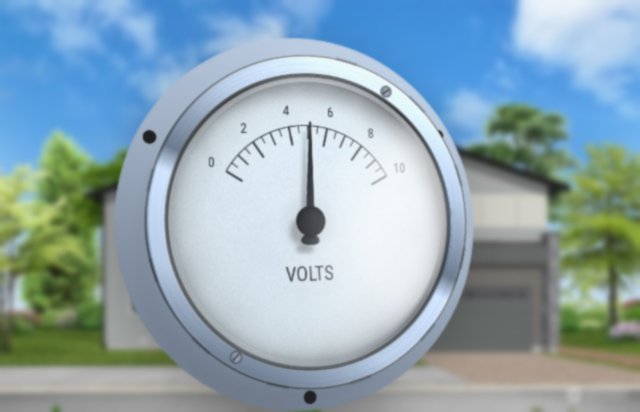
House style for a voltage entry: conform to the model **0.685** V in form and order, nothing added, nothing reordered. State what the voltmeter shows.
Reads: **5** V
